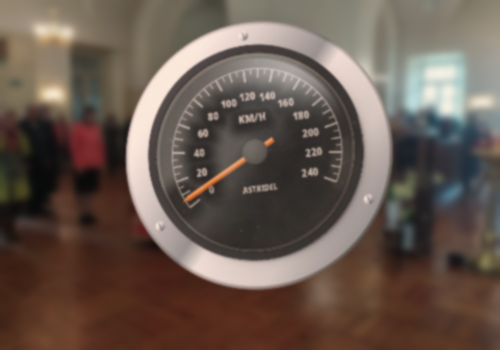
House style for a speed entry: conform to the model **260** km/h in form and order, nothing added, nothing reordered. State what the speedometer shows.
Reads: **5** km/h
